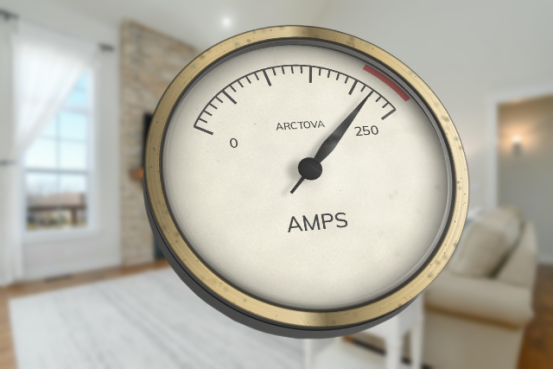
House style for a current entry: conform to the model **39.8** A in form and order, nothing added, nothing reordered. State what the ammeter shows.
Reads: **220** A
